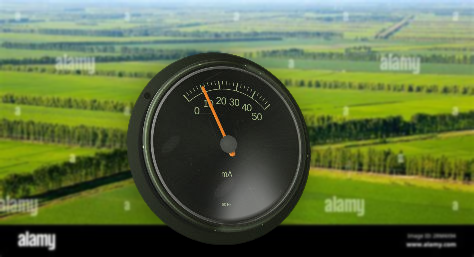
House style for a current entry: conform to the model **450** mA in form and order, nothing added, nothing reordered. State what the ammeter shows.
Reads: **10** mA
